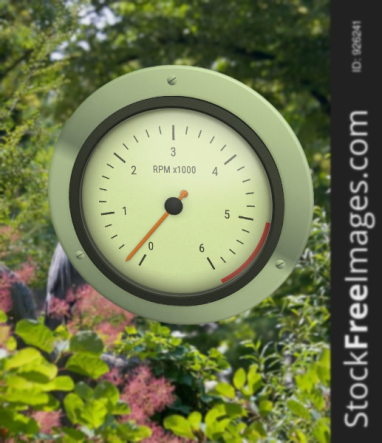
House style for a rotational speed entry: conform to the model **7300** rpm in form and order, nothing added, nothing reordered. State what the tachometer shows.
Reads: **200** rpm
